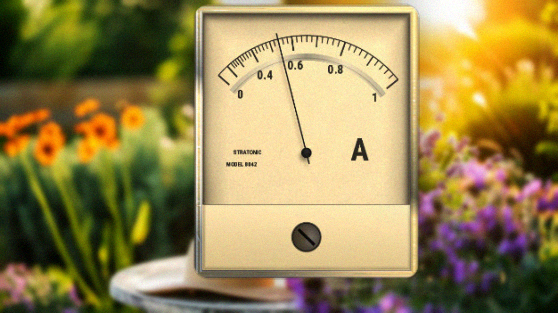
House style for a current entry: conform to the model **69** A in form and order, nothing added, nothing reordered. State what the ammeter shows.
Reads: **0.54** A
